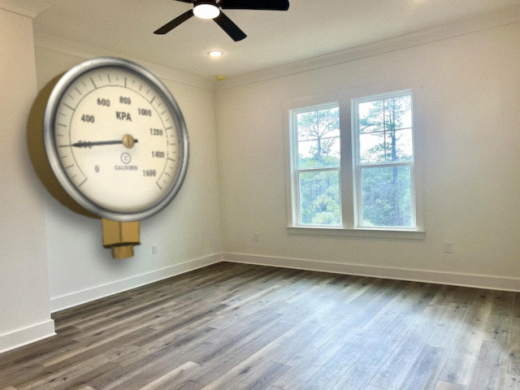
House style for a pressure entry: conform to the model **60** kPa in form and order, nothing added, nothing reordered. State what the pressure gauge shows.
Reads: **200** kPa
